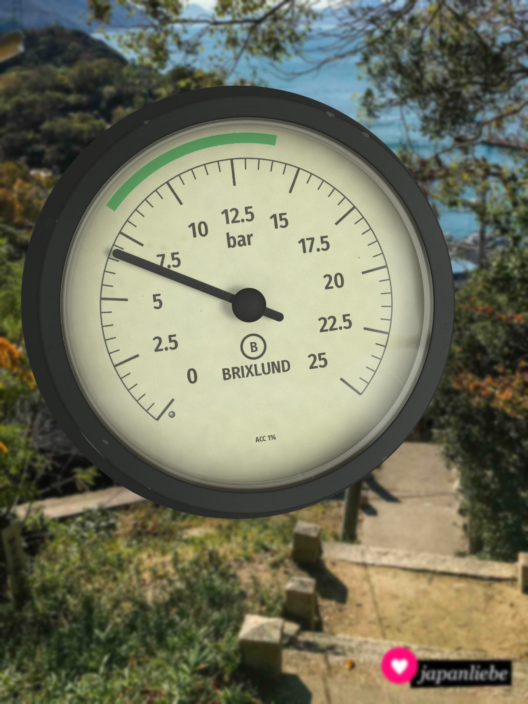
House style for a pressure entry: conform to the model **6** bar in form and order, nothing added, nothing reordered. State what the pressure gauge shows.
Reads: **6.75** bar
